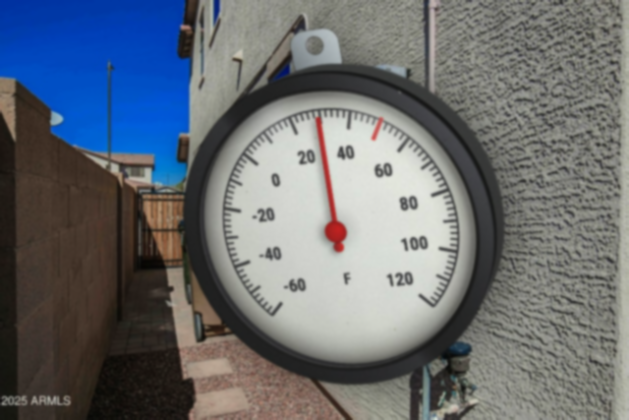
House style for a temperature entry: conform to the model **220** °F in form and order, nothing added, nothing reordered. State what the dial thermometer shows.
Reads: **30** °F
